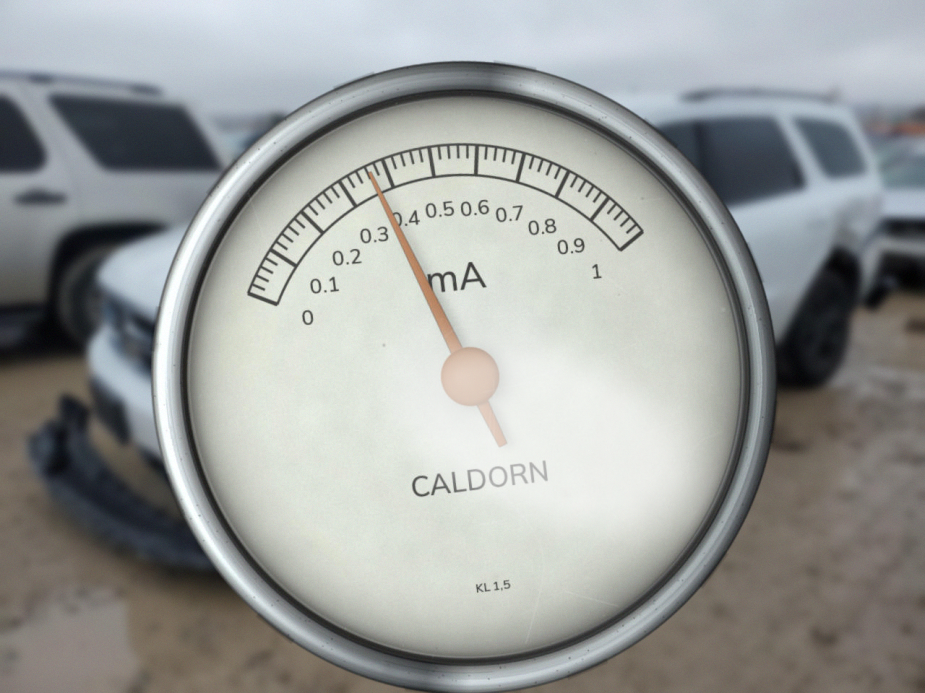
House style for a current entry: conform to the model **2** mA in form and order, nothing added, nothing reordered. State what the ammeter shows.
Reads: **0.36** mA
